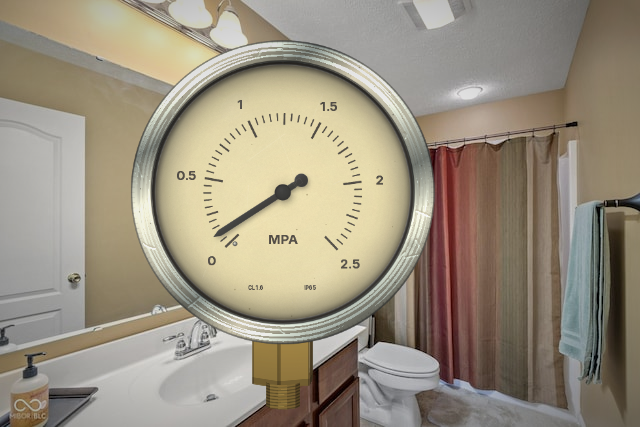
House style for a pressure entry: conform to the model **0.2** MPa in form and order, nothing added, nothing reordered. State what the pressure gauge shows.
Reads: **0.1** MPa
